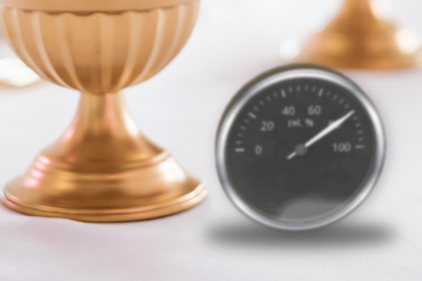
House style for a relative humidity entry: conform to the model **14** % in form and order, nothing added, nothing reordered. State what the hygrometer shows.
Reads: **80** %
